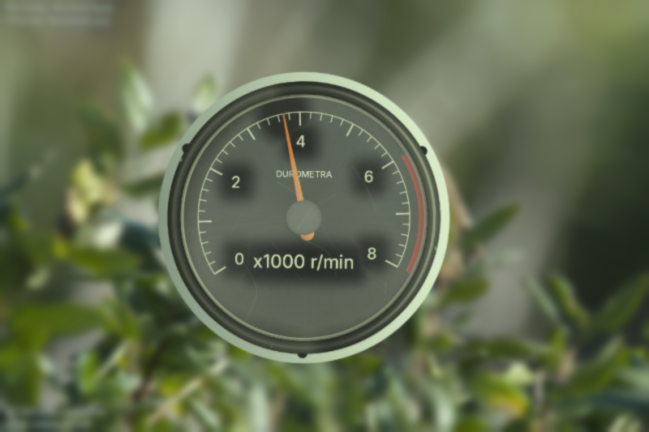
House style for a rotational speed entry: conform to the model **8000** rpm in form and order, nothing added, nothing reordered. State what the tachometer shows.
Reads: **3700** rpm
